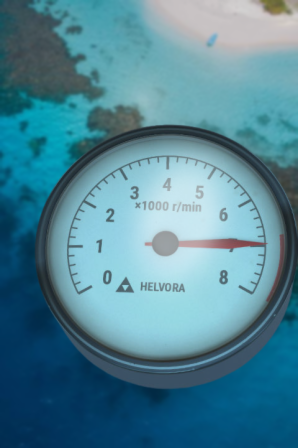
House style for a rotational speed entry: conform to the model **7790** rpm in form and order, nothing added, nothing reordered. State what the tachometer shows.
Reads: **7000** rpm
